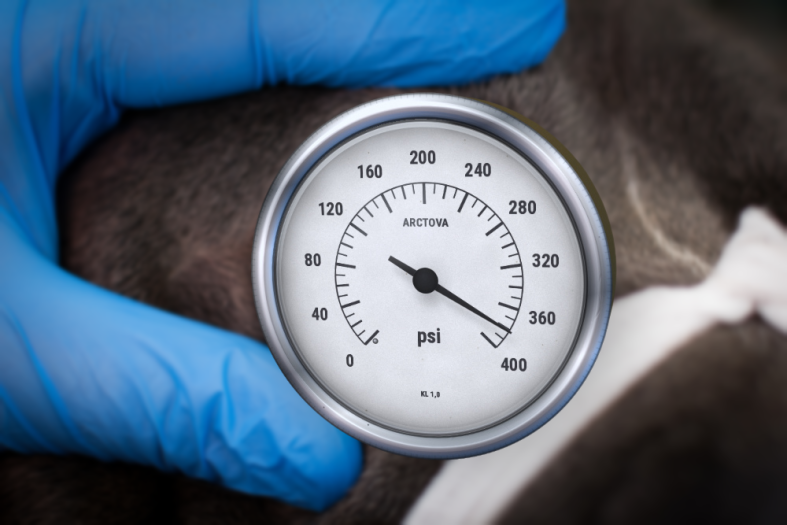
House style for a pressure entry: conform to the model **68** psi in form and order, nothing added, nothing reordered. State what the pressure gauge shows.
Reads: **380** psi
